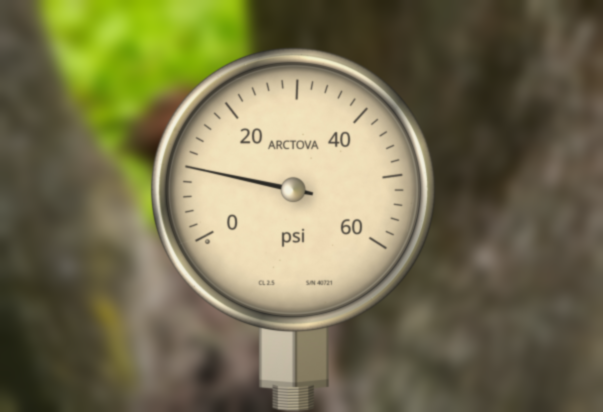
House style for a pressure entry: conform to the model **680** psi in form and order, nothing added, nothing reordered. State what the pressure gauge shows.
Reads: **10** psi
